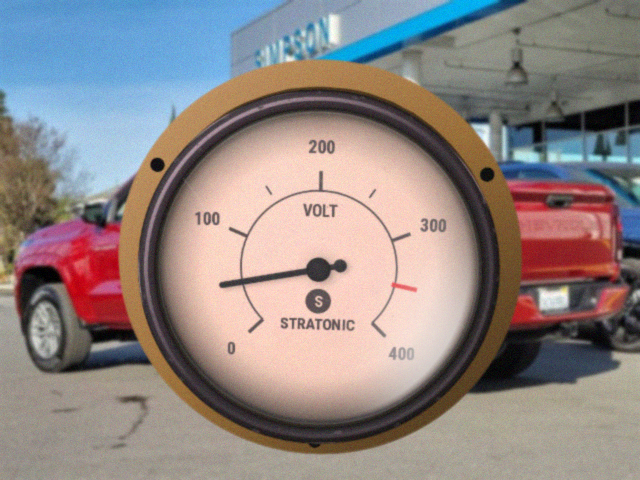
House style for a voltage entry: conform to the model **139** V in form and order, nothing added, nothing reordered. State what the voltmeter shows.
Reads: **50** V
